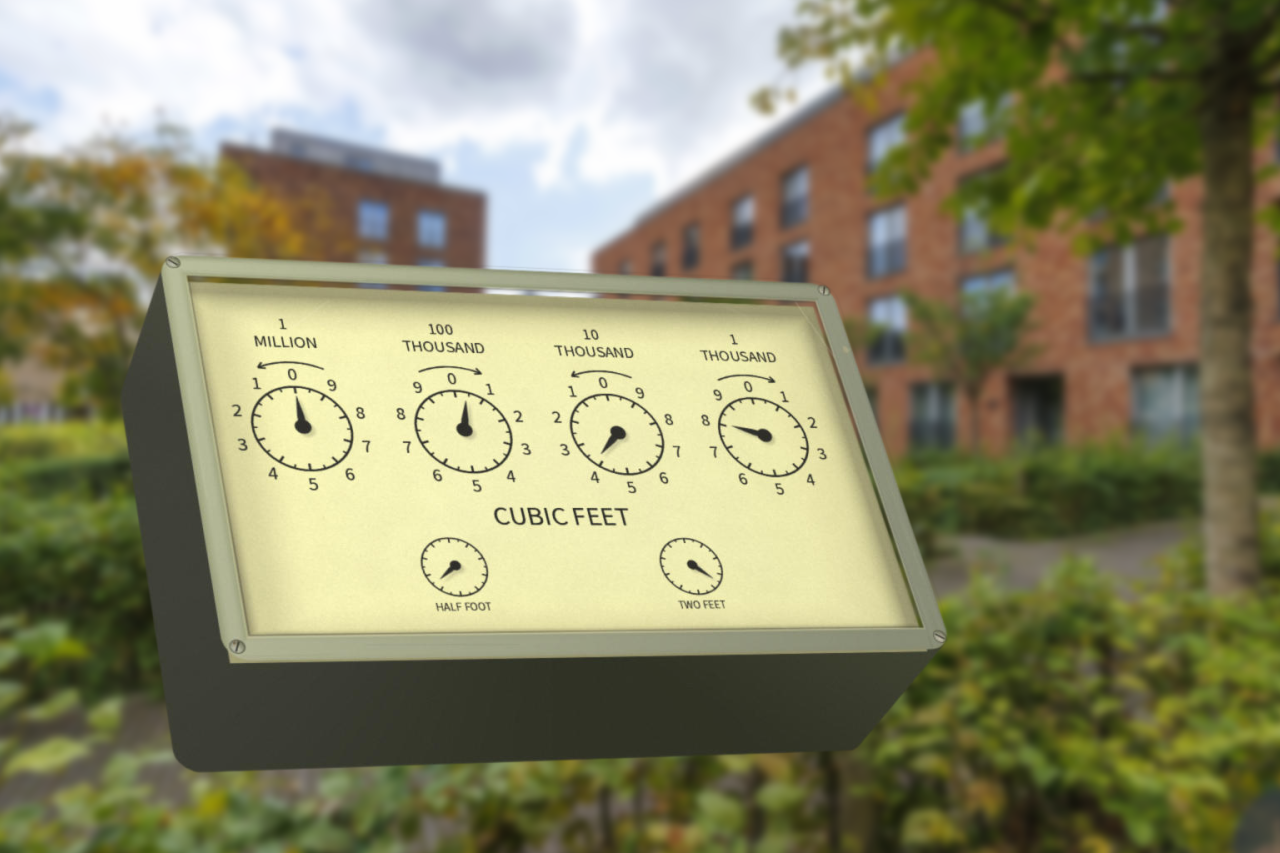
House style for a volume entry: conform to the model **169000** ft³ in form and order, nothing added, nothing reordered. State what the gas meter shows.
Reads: **3800** ft³
